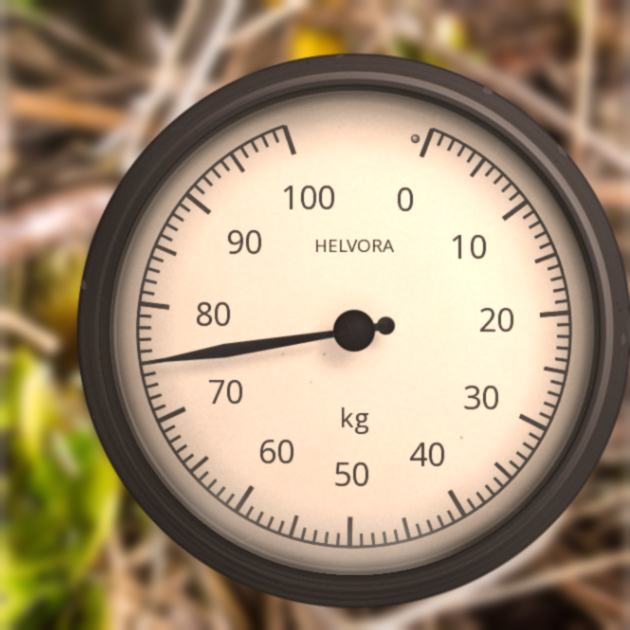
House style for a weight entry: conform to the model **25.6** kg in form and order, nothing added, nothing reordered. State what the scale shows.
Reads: **75** kg
